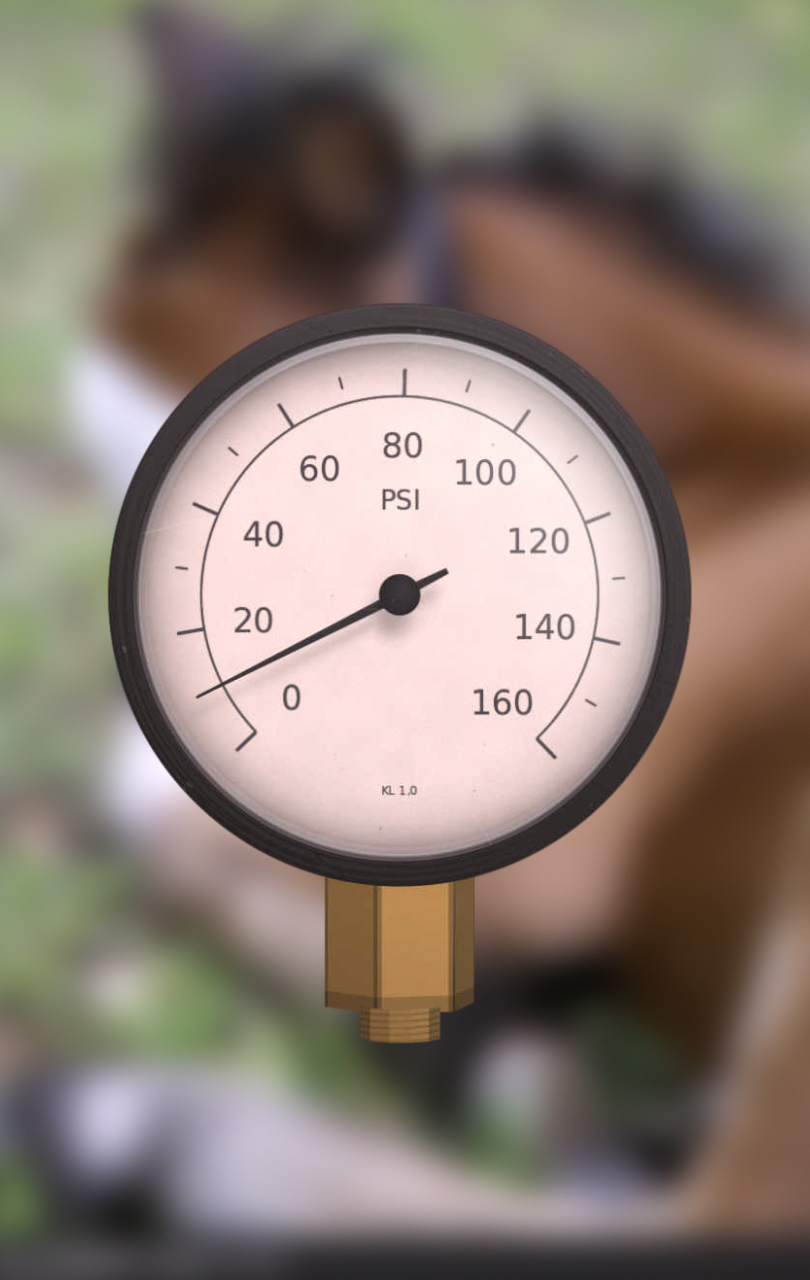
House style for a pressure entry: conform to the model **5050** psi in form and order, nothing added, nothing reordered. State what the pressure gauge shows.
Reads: **10** psi
